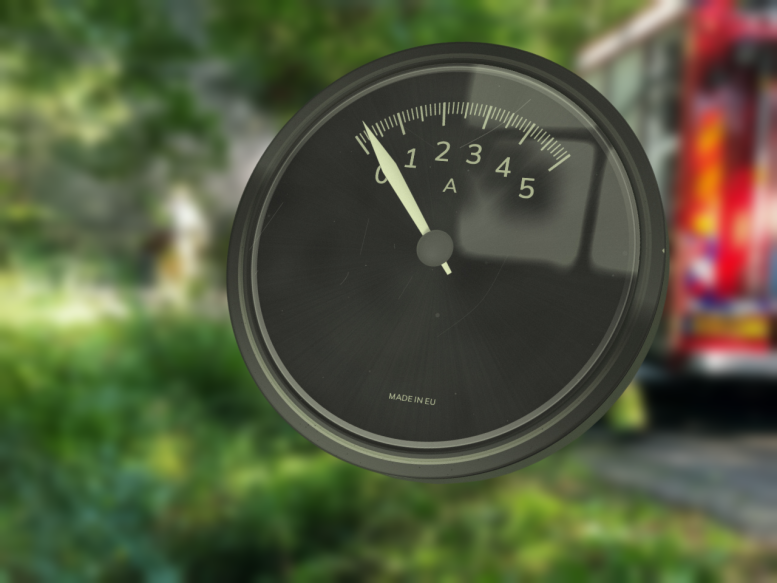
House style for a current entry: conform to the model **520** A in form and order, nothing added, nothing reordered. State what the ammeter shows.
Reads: **0.3** A
